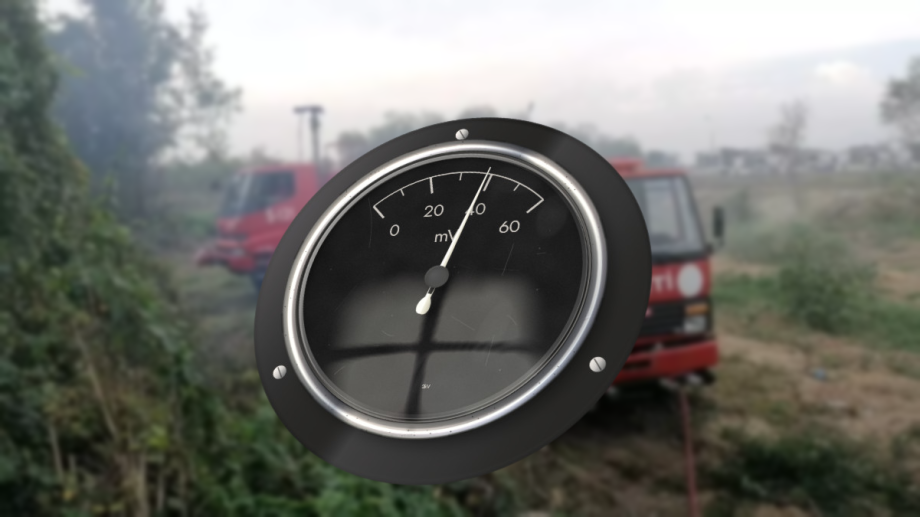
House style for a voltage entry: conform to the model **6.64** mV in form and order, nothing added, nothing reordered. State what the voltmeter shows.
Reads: **40** mV
